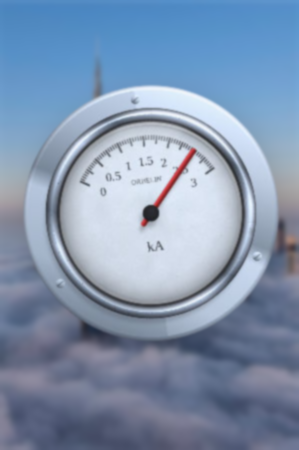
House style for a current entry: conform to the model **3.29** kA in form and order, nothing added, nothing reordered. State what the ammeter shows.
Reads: **2.5** kA
